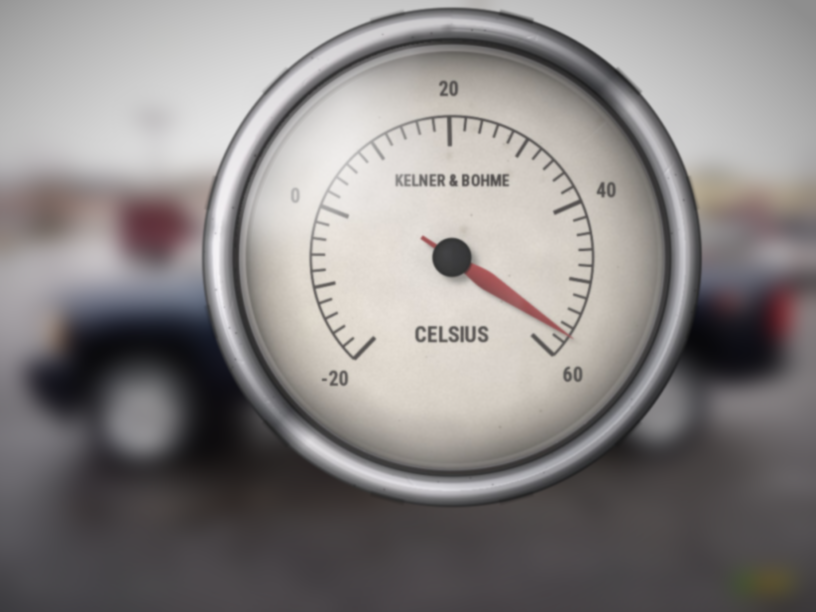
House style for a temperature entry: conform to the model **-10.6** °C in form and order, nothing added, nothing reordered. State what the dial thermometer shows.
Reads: **57** °C
